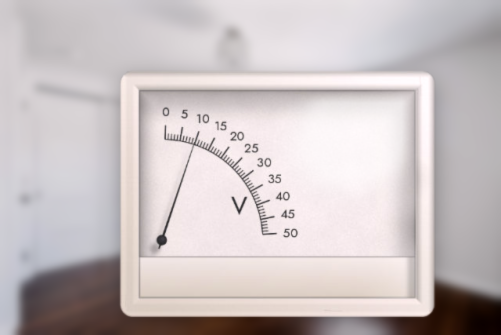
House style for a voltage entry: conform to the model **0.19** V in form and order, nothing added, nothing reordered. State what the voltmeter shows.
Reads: **10** V
